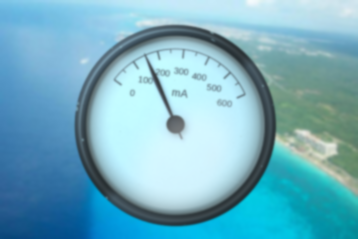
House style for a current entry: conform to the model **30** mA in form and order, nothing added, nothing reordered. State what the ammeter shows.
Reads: **150** mA
